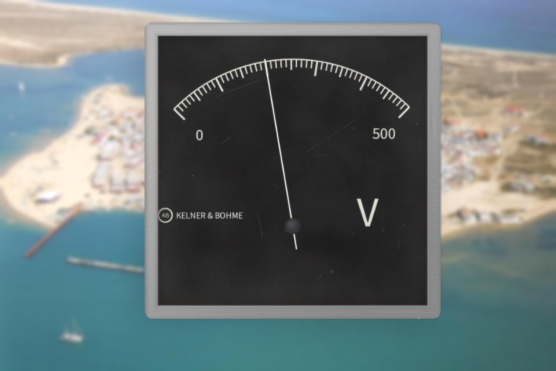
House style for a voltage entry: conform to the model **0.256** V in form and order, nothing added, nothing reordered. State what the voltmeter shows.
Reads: **200** V
